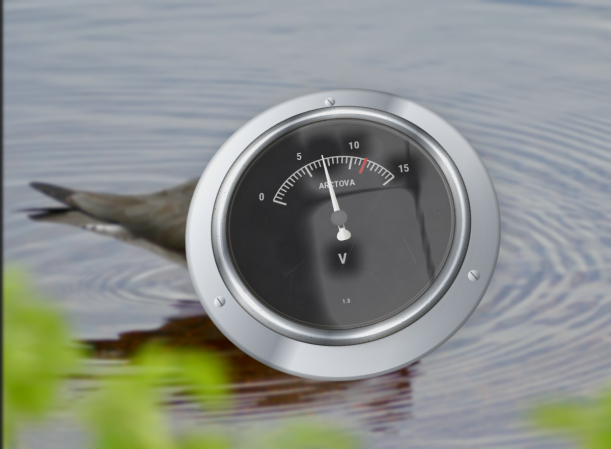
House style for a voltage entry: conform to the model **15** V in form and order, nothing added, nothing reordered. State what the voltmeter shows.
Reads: **7** V
